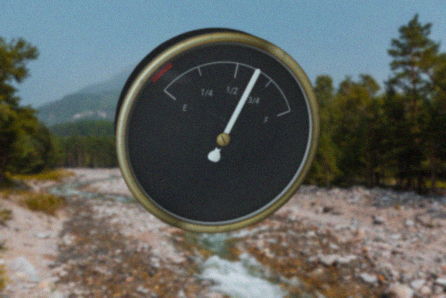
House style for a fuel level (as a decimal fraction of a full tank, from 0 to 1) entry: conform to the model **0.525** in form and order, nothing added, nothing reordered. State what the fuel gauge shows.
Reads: **0.625**
